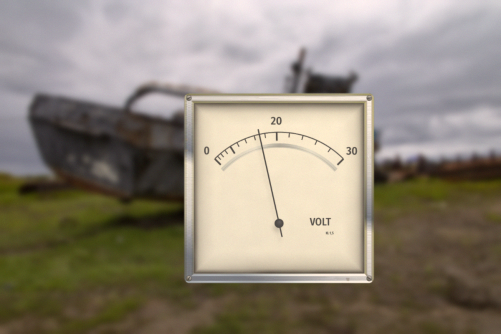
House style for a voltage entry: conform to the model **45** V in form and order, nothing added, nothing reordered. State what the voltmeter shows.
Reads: **17** V
